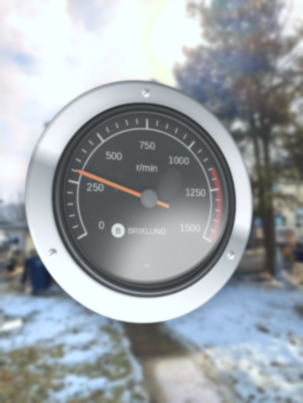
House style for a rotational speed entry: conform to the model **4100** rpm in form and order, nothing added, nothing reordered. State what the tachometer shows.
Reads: **300** rpm
